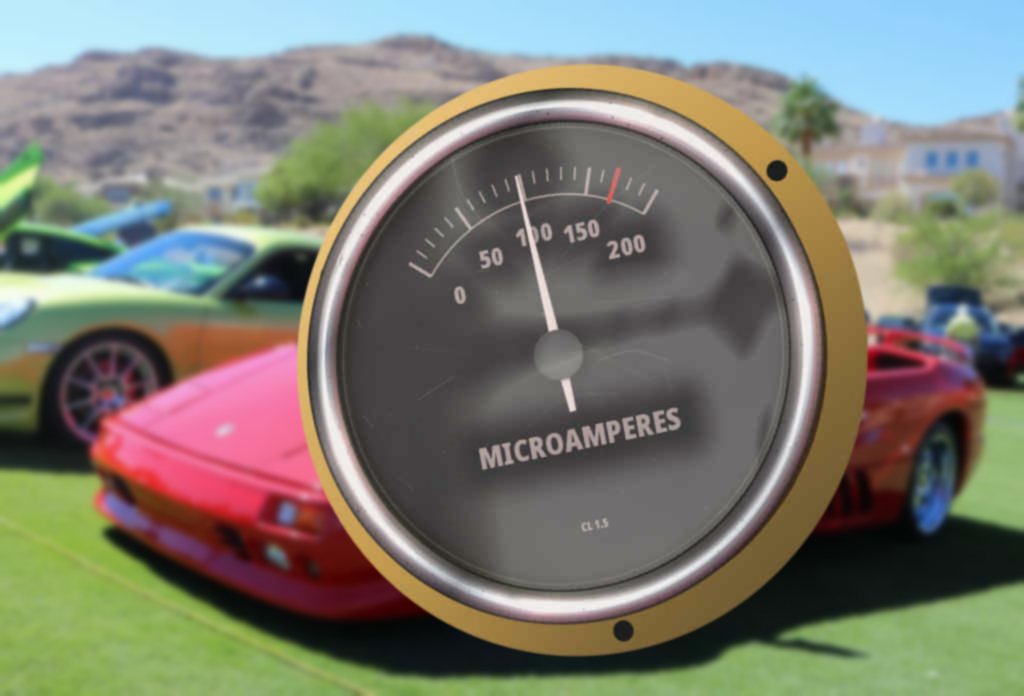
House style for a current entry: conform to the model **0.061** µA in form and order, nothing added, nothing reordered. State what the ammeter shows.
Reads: **100** µA
